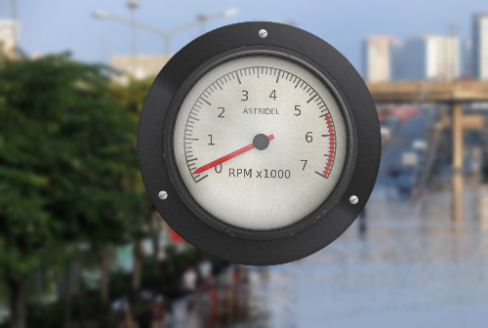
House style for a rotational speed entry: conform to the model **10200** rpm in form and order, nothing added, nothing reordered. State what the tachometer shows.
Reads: **200** rpm
